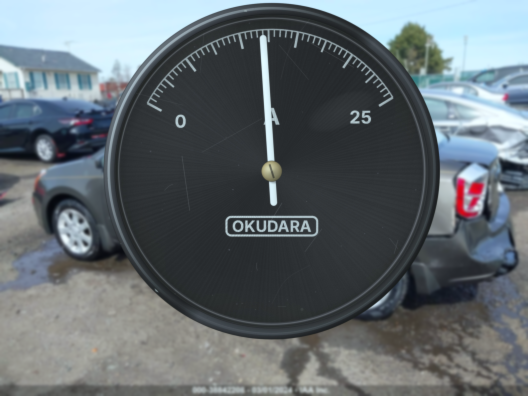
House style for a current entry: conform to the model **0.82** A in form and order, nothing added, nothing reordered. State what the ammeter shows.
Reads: **12** A
